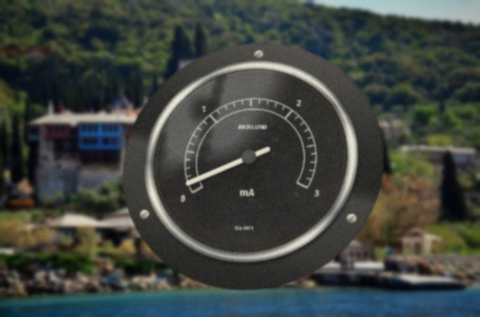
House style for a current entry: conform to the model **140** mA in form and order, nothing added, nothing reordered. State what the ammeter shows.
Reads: **0.1** mA
